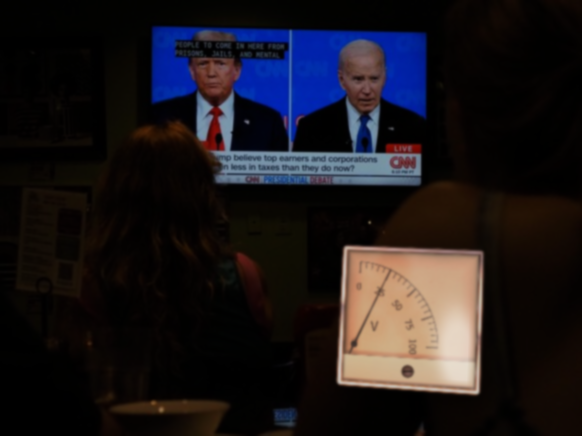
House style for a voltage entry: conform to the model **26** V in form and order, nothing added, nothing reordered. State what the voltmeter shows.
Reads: **25** V
